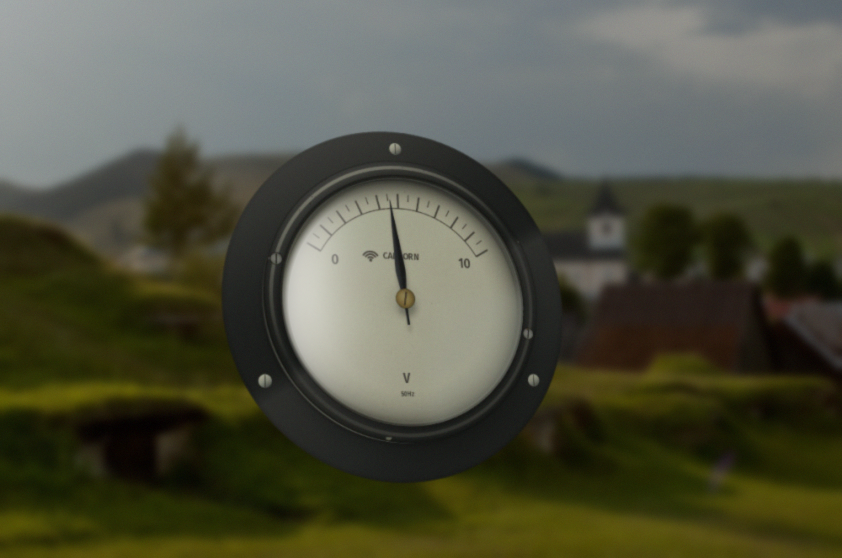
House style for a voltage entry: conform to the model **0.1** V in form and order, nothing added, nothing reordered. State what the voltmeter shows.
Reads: **4.5** V
